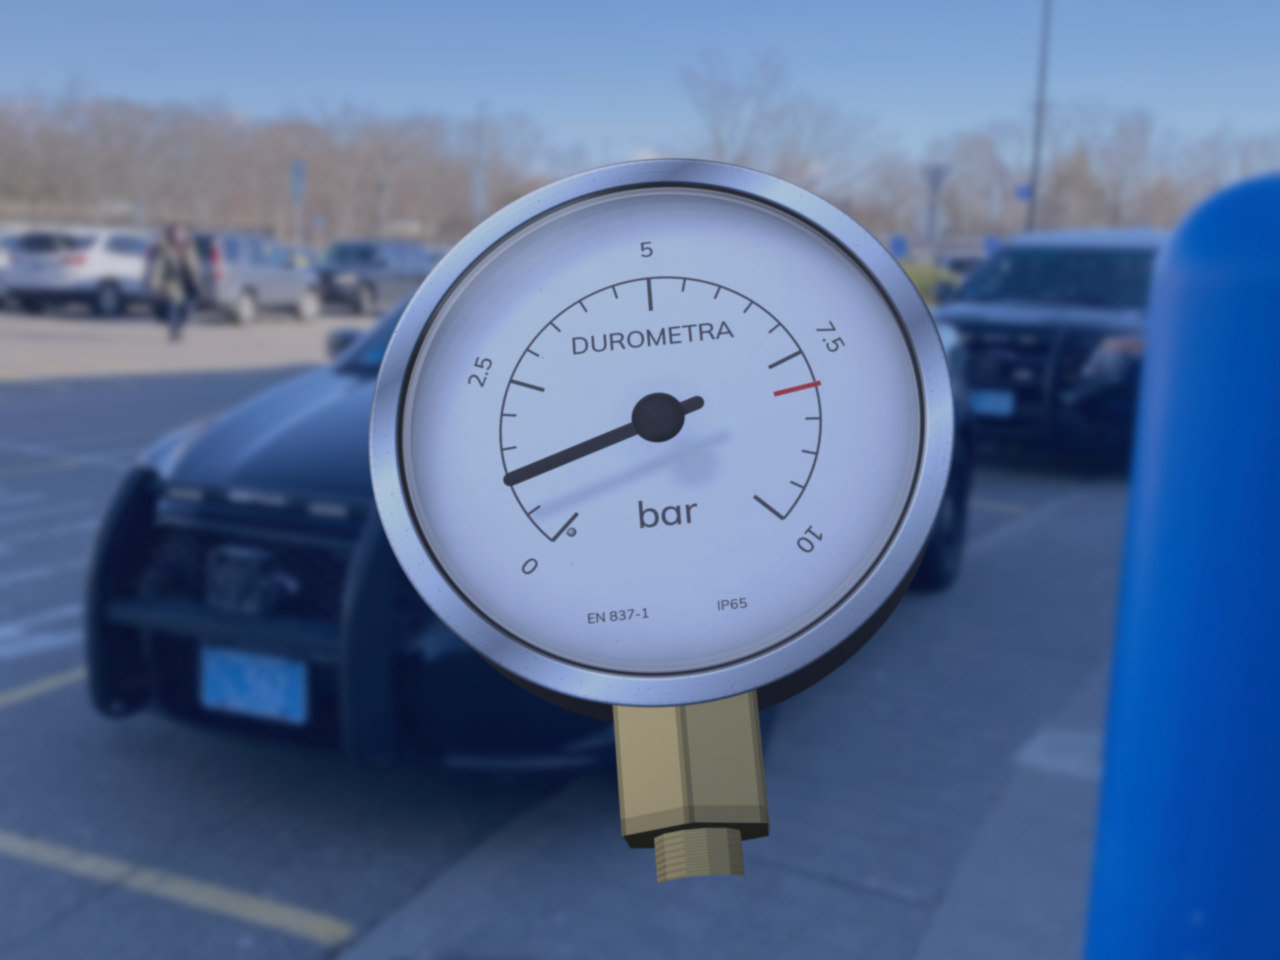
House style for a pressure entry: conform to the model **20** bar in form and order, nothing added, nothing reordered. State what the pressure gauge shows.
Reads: **1** bar
